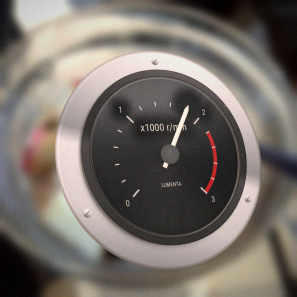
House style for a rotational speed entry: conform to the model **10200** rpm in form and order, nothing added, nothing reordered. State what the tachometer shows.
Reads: **1800** rpm
